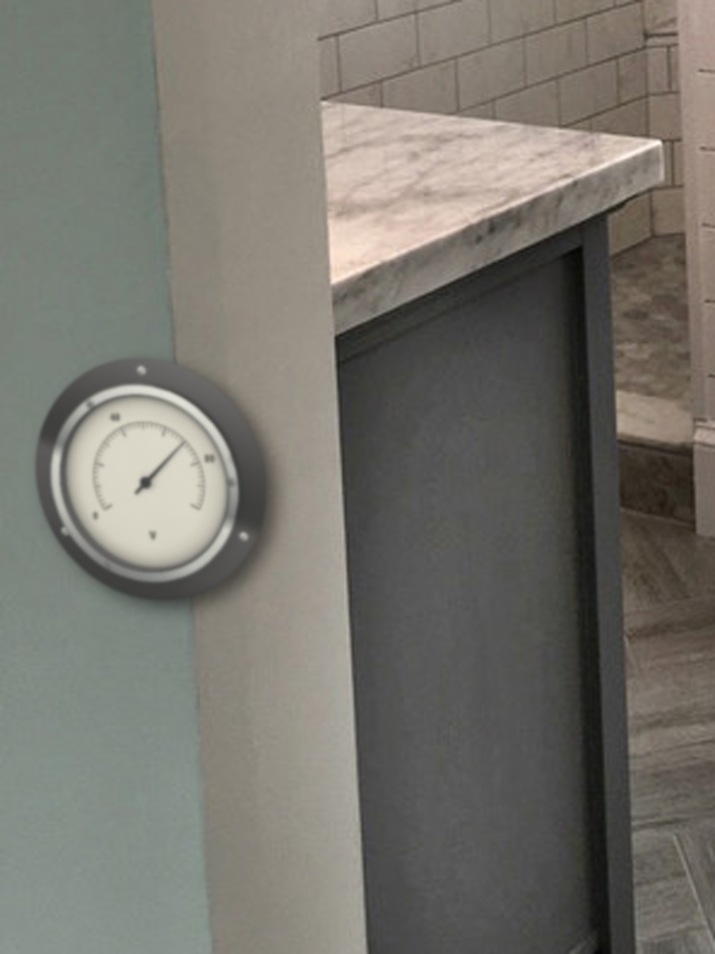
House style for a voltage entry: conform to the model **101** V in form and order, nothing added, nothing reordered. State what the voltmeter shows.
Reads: **70** V
